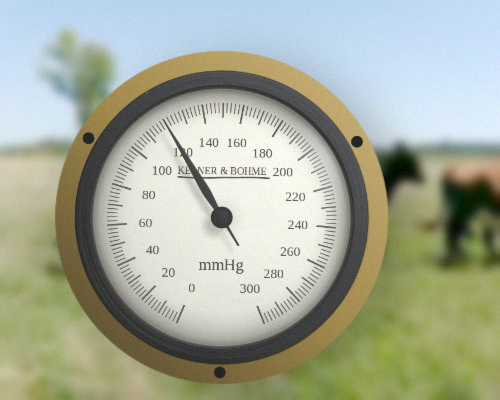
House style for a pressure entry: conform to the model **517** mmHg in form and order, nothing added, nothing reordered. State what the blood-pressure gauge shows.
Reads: **120** mmHg
